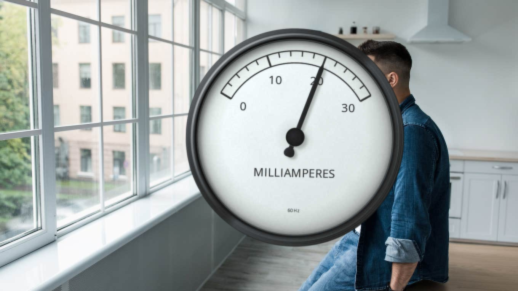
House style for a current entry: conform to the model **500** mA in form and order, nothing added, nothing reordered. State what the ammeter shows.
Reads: **20** mA
